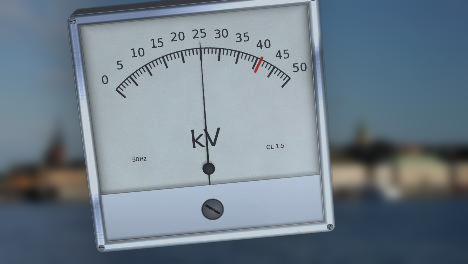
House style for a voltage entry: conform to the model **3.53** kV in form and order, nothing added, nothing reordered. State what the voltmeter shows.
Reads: **25** kV
